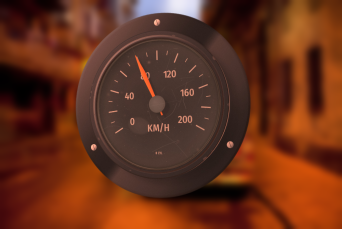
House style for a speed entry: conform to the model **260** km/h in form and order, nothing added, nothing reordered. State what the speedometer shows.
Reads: **80** km/h
